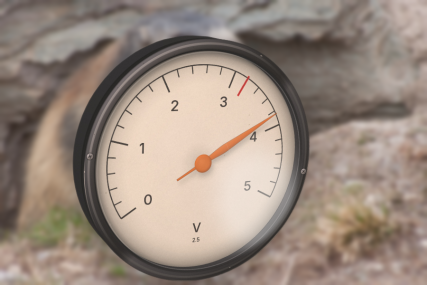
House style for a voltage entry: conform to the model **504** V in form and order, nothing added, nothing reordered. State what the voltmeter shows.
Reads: **3.8** V
